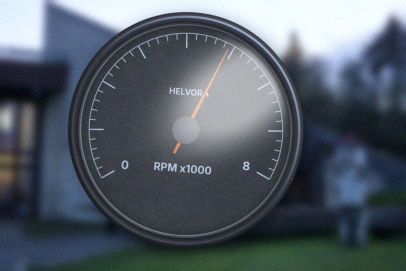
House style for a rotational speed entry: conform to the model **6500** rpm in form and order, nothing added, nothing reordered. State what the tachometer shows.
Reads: **4900** rpm
